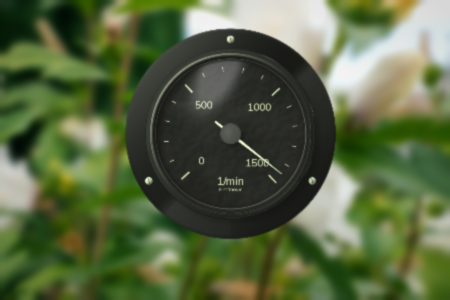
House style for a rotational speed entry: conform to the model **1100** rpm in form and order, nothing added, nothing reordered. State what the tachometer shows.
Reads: **1450** rpm
